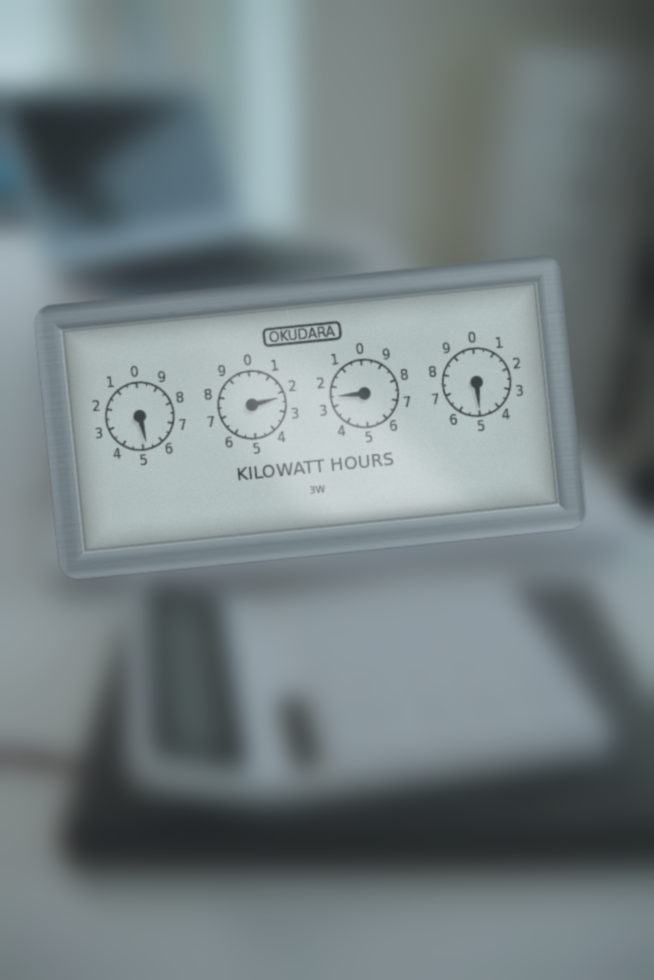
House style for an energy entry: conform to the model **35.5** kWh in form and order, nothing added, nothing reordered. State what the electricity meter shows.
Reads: **5225** kWh
